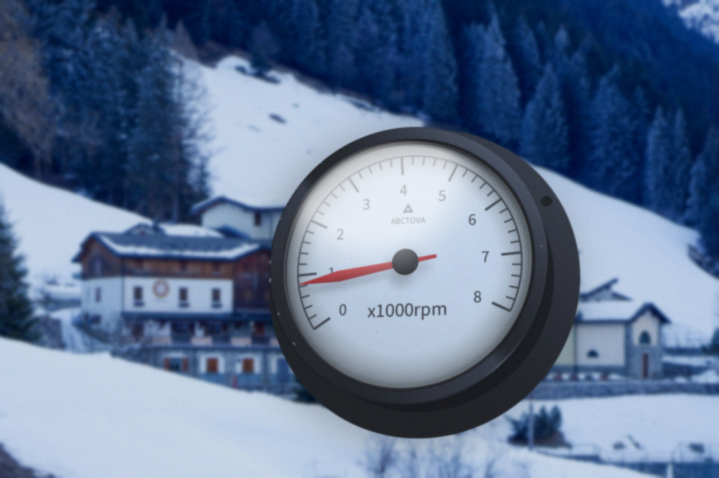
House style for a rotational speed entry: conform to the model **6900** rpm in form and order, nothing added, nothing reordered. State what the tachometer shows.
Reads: **800** rpm
